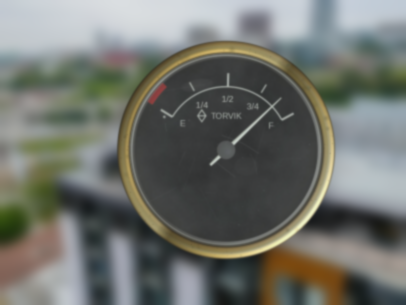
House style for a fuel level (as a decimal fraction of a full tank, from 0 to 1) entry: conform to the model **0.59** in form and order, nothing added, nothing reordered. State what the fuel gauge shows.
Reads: **0.875**
